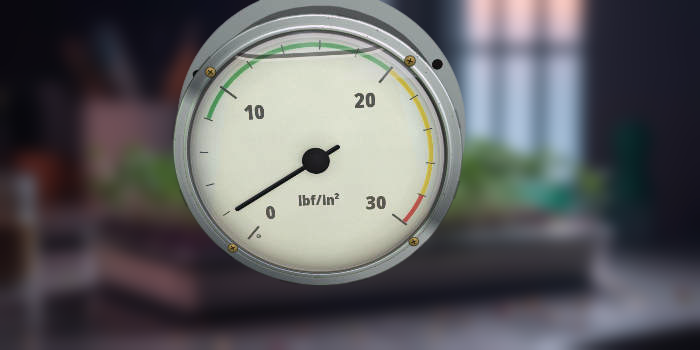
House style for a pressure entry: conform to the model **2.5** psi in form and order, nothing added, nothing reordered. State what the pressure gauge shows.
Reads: **2** psi
